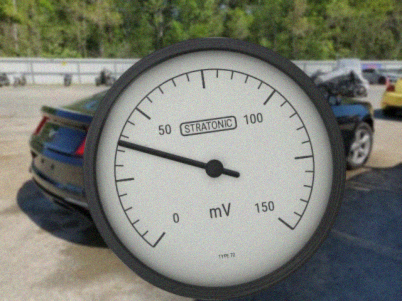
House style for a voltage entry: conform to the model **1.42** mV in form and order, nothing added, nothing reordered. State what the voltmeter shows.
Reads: **37.5** mV
